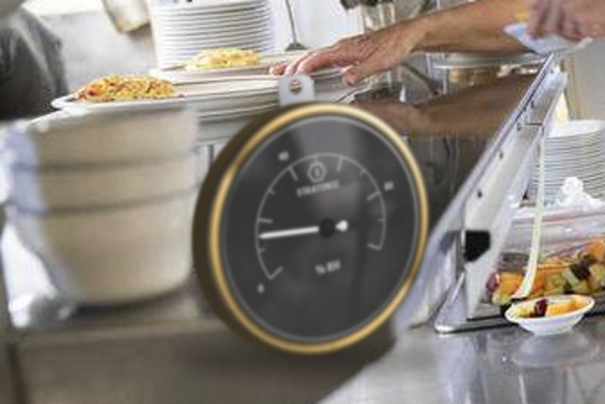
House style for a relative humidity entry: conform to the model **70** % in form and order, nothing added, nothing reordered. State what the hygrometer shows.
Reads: **15** %
